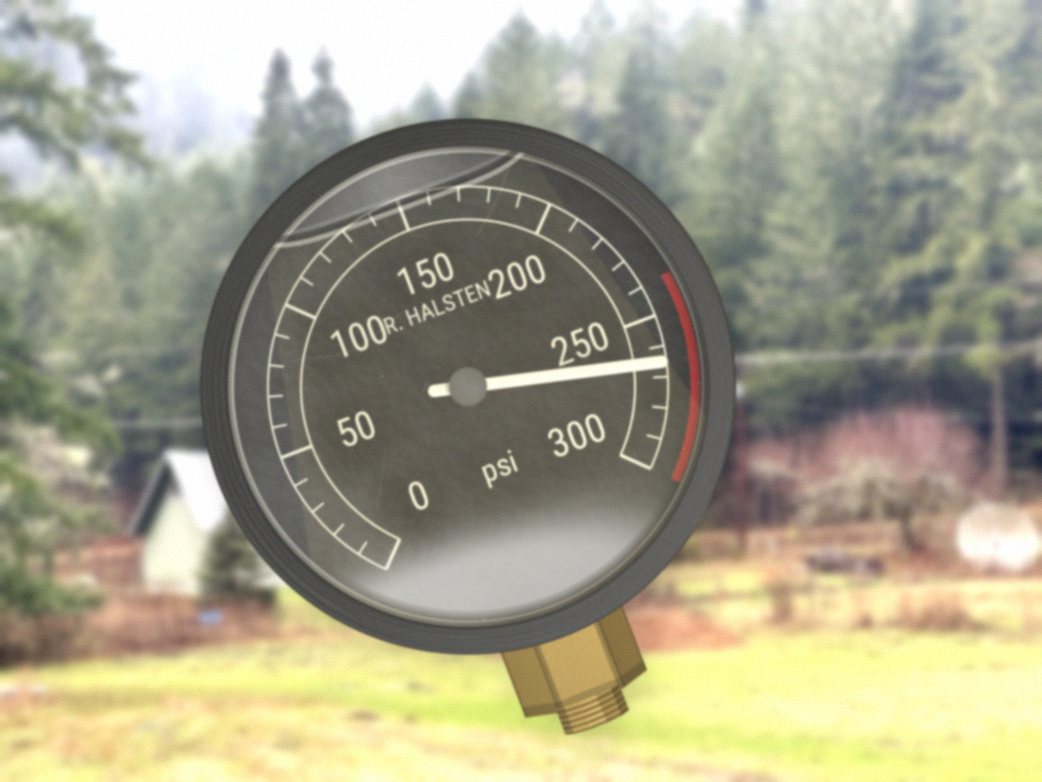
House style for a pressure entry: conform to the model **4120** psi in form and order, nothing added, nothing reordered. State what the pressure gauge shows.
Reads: **265** psi
